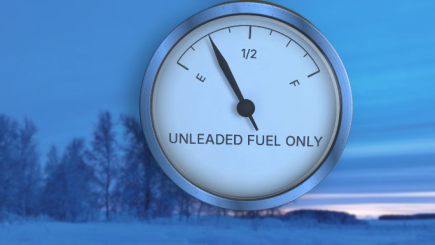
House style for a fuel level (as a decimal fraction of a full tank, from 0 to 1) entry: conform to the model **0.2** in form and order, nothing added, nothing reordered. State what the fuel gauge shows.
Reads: **0.25**
